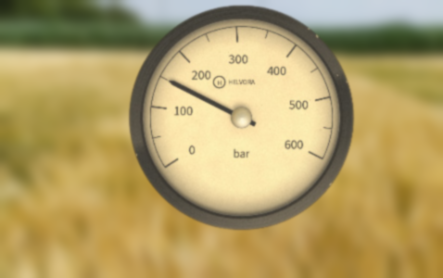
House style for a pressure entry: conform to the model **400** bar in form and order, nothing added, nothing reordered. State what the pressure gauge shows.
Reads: **150** bar
